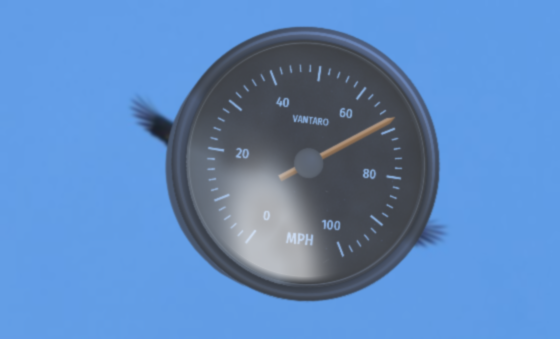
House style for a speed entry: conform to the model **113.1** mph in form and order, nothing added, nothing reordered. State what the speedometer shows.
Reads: **68** mph
